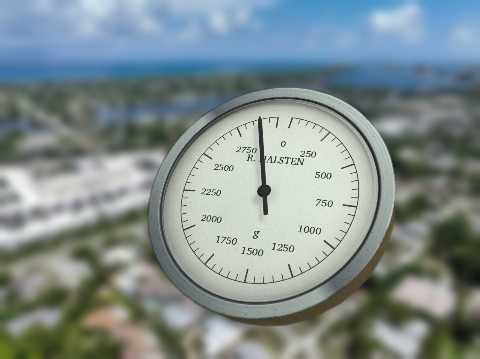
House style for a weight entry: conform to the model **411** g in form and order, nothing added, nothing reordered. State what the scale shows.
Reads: **2900** g
